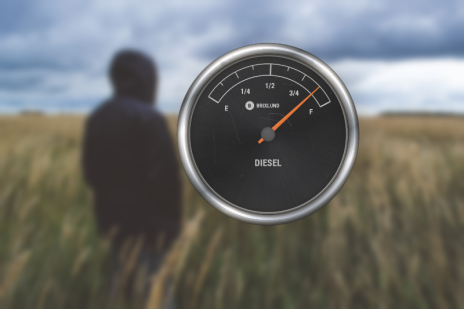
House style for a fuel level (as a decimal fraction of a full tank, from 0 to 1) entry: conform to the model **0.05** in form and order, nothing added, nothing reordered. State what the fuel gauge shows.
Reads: **0.875**
